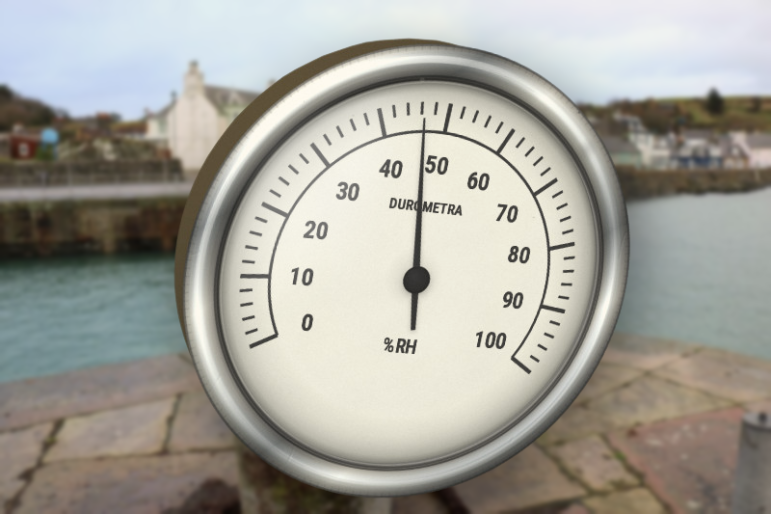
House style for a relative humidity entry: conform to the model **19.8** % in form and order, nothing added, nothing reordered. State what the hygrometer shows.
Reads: **46** %
